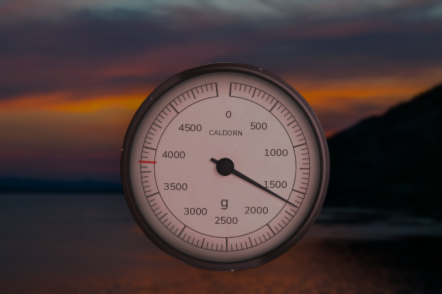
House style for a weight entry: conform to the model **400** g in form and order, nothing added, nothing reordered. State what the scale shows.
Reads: **1650** g
